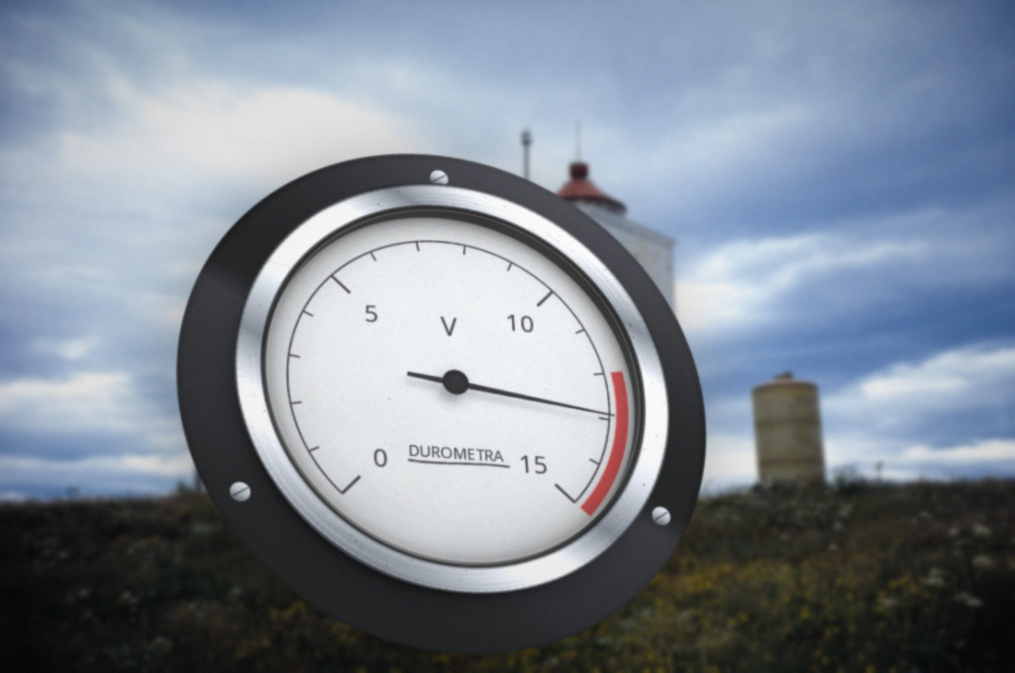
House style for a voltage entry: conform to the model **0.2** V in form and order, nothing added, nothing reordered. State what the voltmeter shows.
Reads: **13** V
